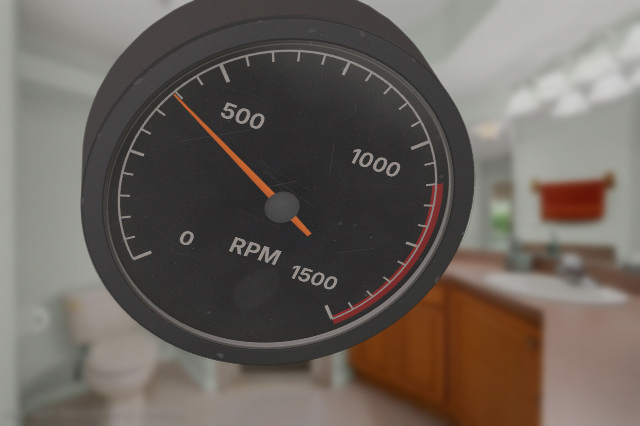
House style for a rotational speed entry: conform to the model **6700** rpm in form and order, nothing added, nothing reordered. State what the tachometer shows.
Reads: **400** rpm
